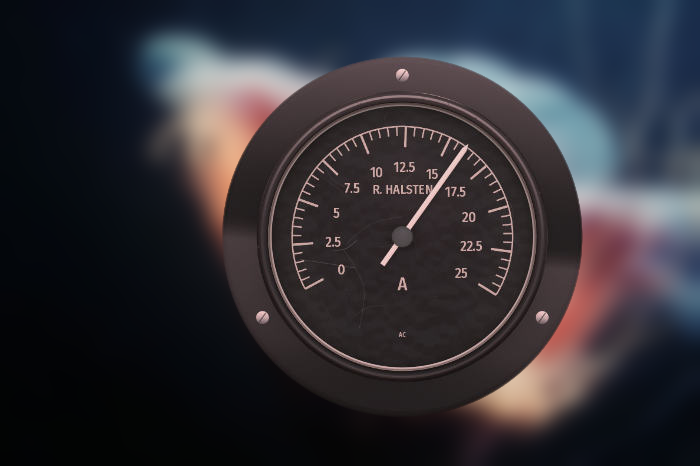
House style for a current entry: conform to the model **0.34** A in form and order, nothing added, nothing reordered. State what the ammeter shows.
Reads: **16** A
